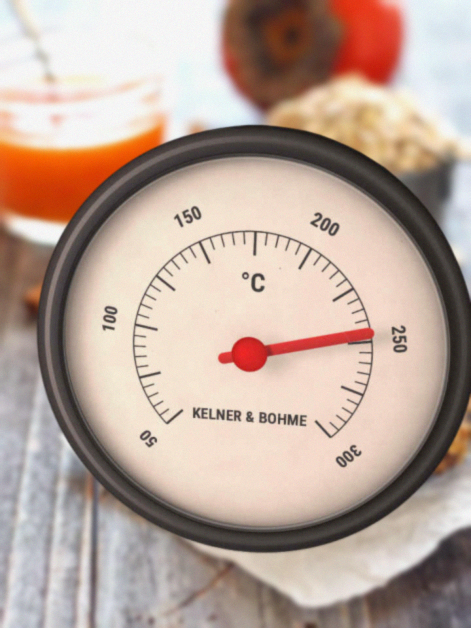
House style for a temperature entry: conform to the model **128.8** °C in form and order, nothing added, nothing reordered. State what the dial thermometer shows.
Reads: **245** °C
